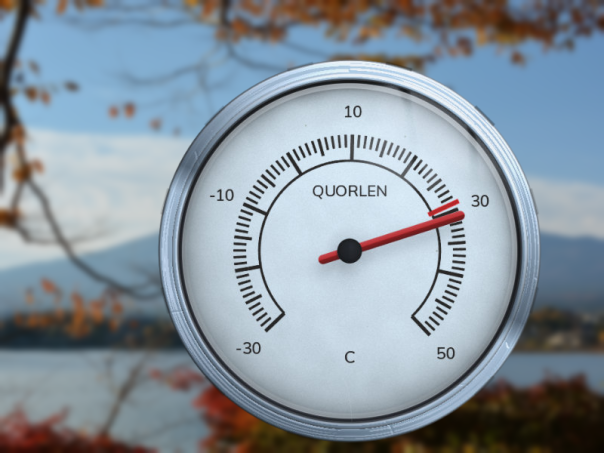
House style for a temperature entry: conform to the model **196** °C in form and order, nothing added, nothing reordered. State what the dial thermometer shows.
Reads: **31** °C
